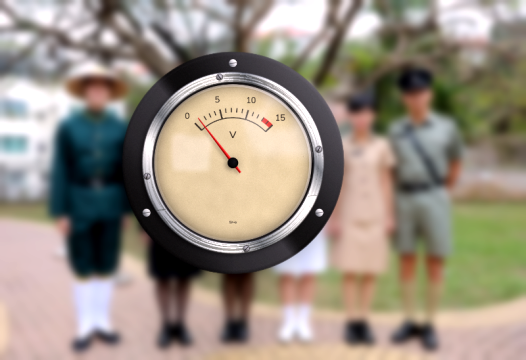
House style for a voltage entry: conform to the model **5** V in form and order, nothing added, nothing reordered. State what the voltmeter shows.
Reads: **1** V
